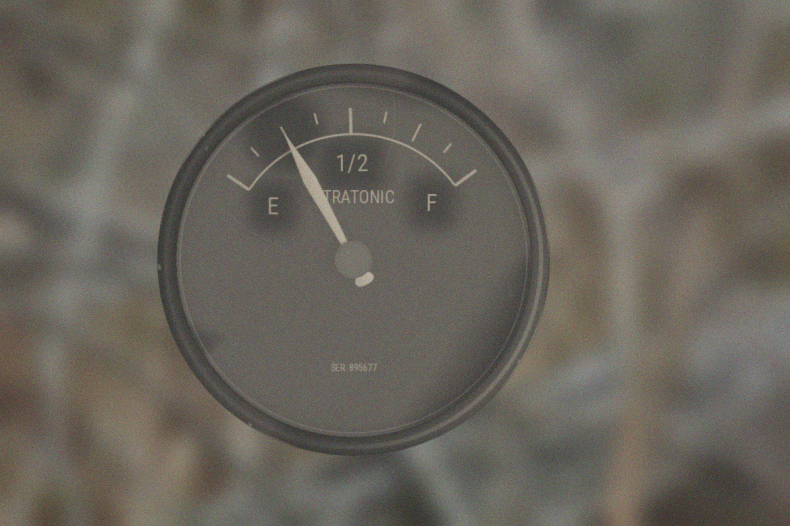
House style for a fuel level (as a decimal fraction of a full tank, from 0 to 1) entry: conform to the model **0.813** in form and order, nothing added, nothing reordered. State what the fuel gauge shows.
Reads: **0.25**
